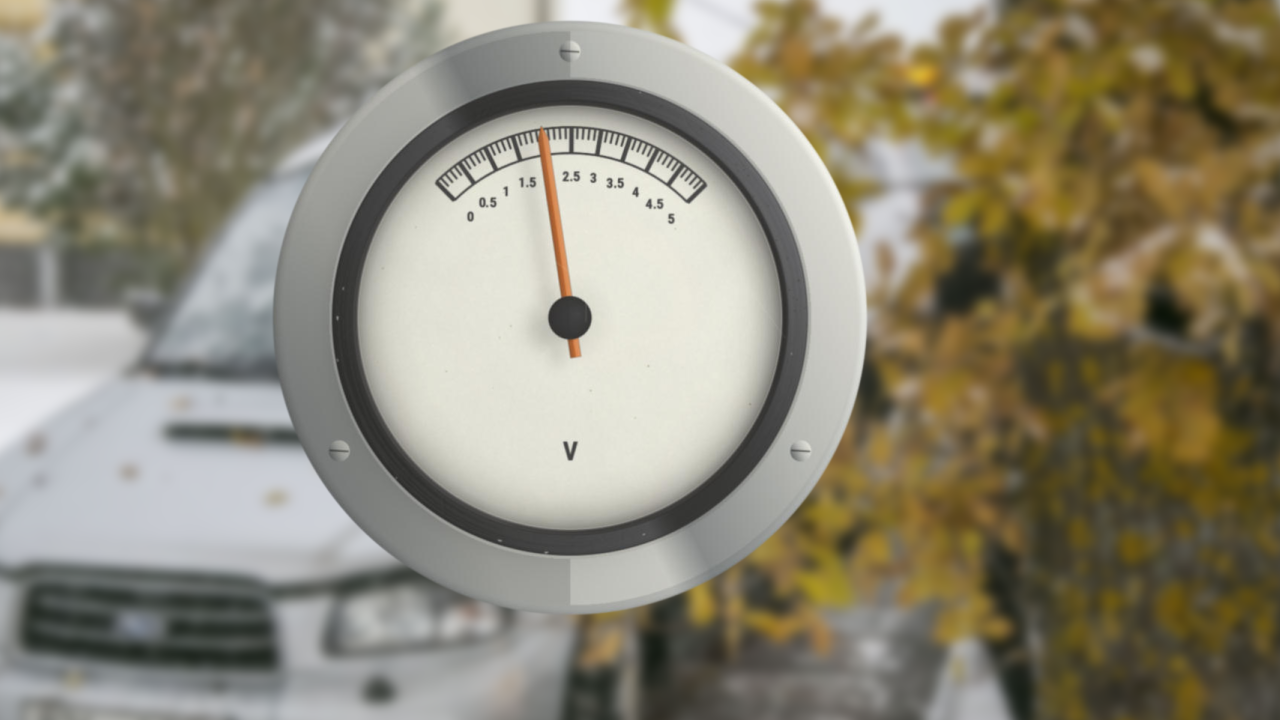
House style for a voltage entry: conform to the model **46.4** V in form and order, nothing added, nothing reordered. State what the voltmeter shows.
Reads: **2** V
